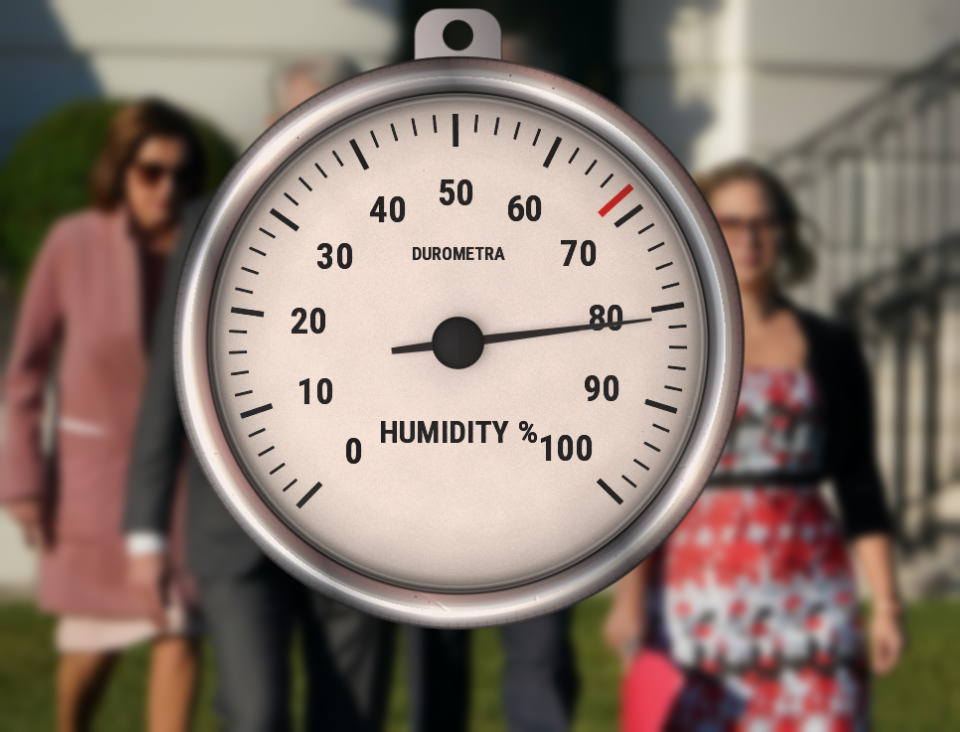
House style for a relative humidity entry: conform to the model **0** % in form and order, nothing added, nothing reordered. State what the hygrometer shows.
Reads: **81** %
